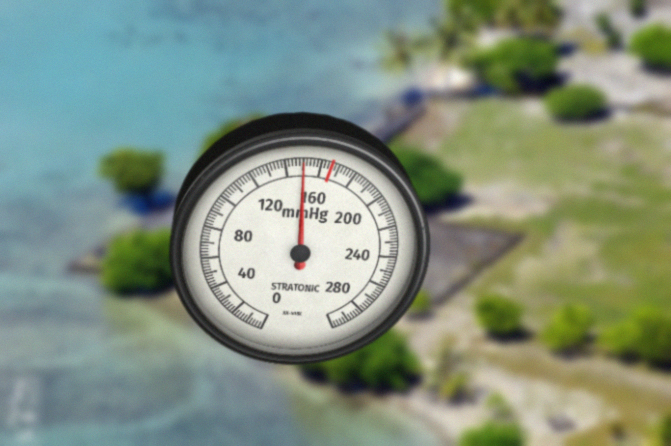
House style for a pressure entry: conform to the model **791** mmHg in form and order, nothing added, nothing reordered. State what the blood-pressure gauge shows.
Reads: **150** mmHg
